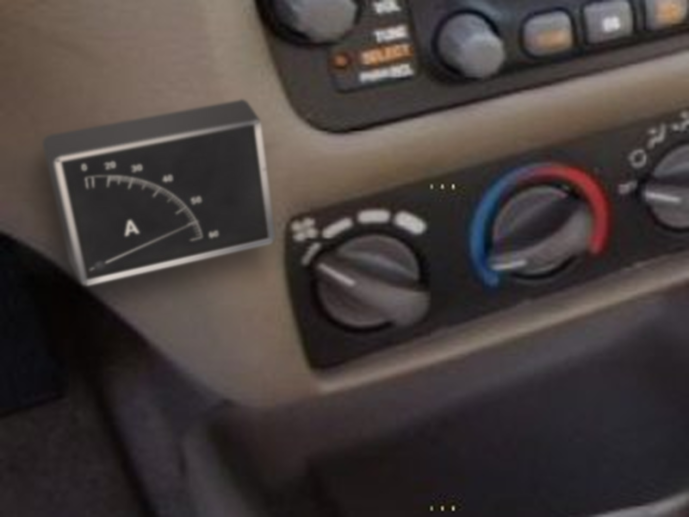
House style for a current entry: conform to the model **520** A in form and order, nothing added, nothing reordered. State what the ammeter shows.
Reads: **55** A
